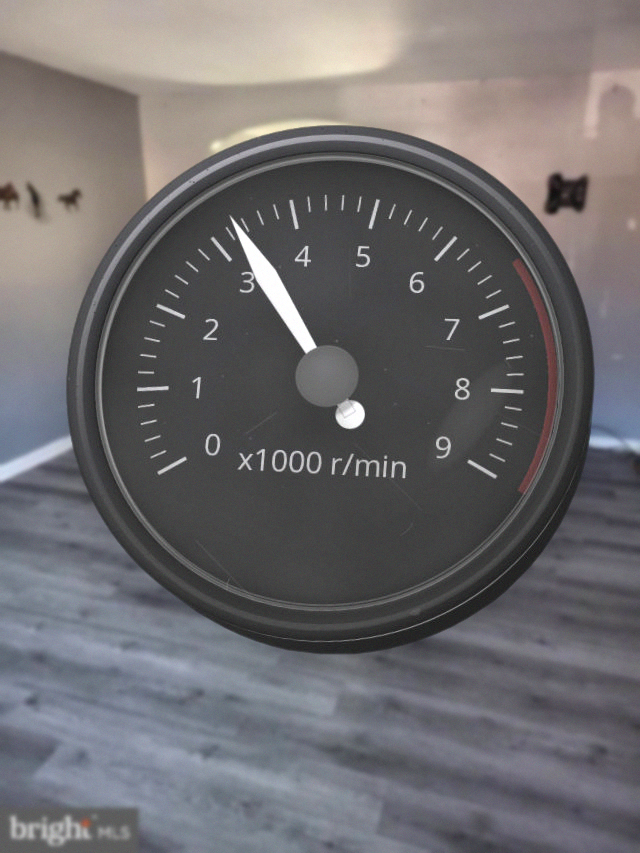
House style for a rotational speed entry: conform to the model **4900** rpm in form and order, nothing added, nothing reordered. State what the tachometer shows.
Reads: **3300** rpm
